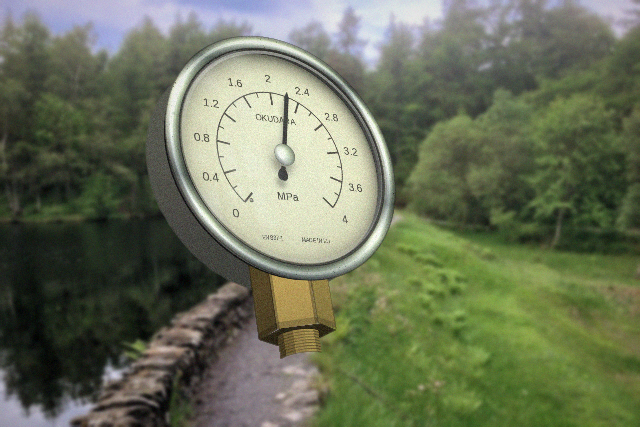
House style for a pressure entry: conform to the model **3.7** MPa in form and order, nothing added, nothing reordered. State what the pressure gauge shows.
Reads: **2.2** MPa
